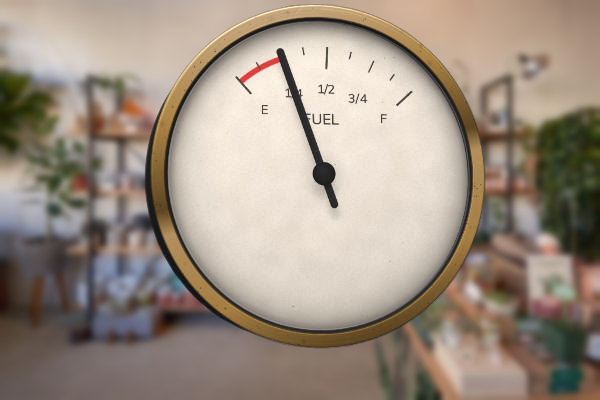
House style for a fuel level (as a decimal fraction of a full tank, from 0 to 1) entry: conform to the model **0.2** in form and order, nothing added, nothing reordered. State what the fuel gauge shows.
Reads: **0.25**
